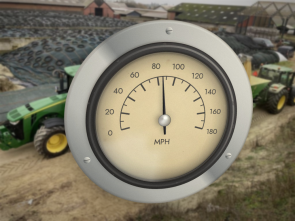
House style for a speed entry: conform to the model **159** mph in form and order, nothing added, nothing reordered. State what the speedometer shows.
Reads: **85** mph
